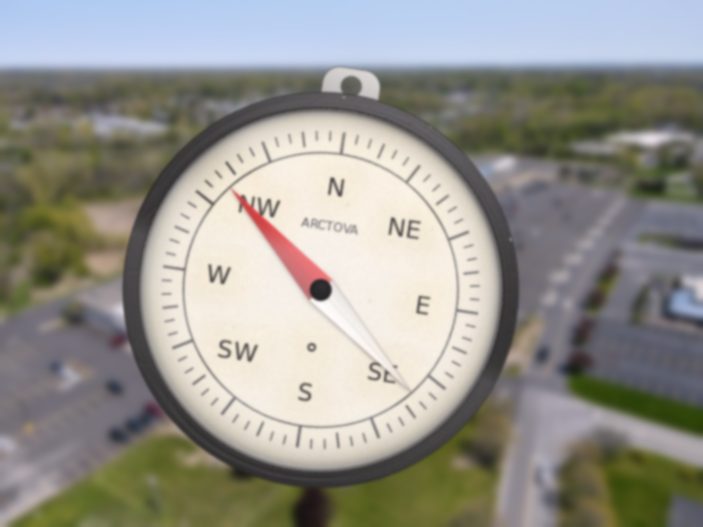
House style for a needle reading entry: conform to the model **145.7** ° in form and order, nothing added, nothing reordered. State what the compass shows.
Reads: **310** °
